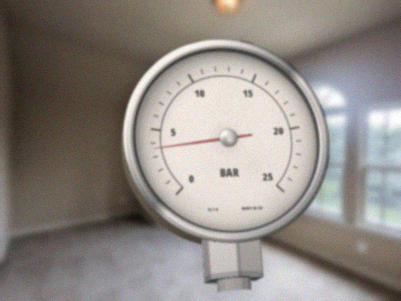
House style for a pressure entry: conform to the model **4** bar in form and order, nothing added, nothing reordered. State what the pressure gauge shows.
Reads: **3.5** bar
